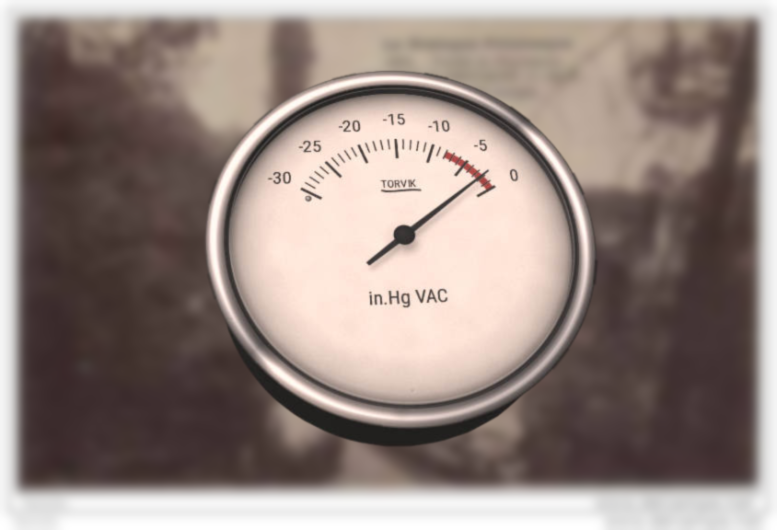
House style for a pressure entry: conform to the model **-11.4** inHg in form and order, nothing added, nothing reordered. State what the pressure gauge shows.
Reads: **-2** inHg
